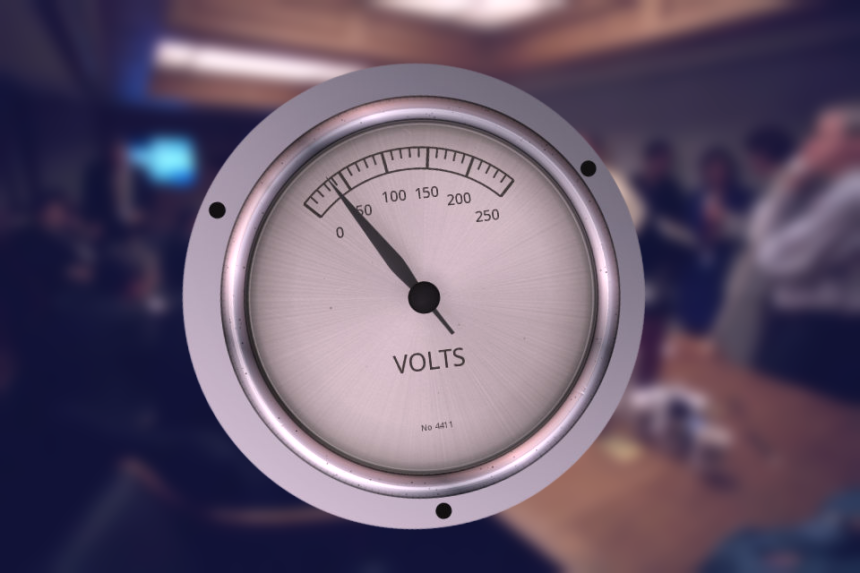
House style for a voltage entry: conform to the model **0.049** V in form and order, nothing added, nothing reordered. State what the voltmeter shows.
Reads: **35** V
